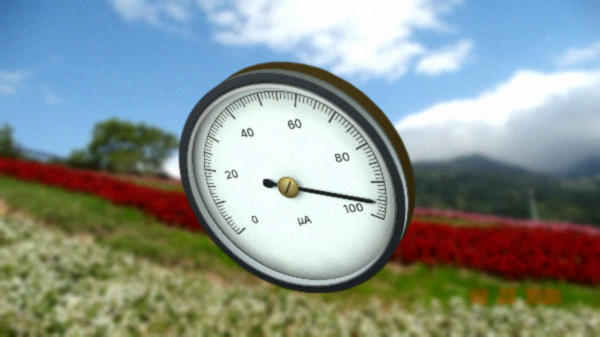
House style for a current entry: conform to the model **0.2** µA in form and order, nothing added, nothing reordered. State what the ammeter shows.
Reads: **95** µA
